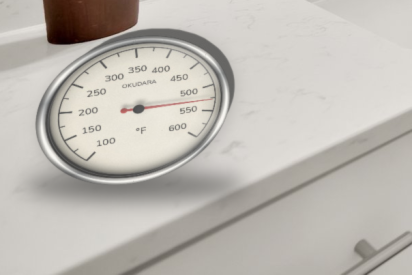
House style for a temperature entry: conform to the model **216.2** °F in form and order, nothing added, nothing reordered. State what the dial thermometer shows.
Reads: **525** °F
